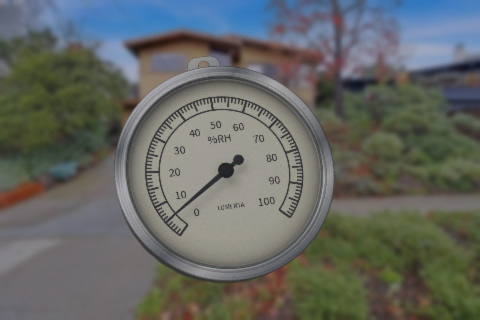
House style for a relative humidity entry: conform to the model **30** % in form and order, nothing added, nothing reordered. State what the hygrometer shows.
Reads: **5** %
